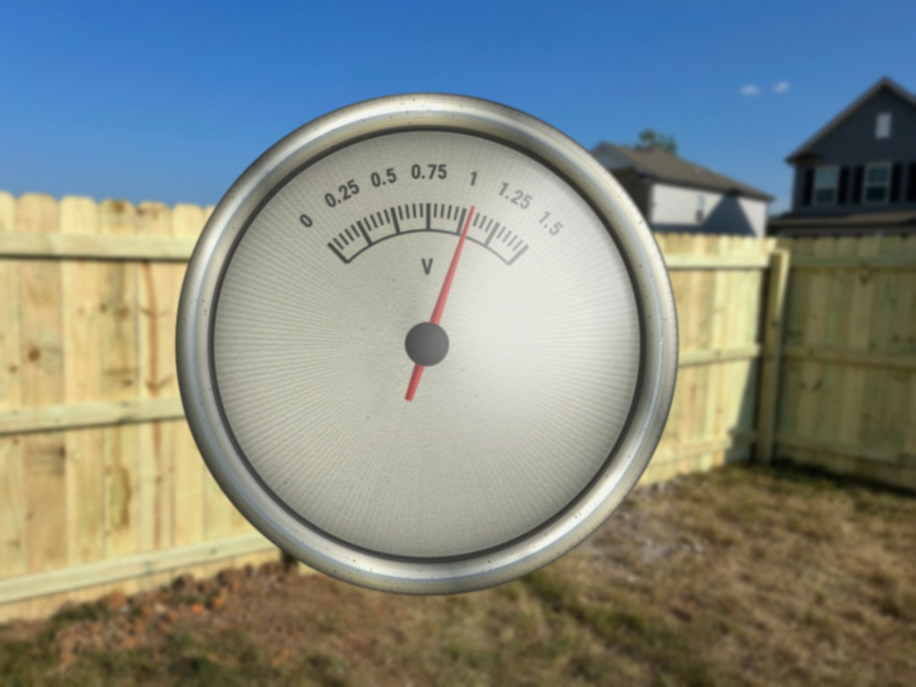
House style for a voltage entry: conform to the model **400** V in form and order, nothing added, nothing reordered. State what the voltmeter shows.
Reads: **1.05** V
